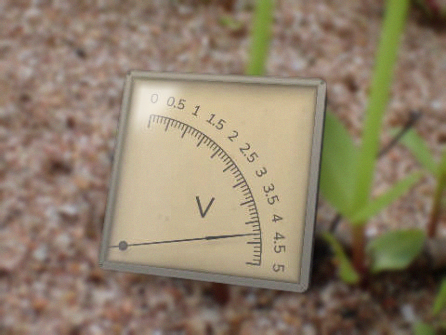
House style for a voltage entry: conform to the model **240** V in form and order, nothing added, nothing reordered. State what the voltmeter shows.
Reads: **4.3** V
